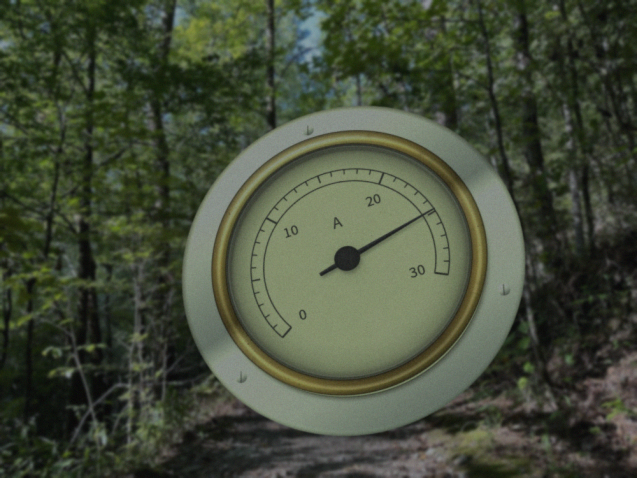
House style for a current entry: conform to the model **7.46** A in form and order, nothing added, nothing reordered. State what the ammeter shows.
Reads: **25** A
